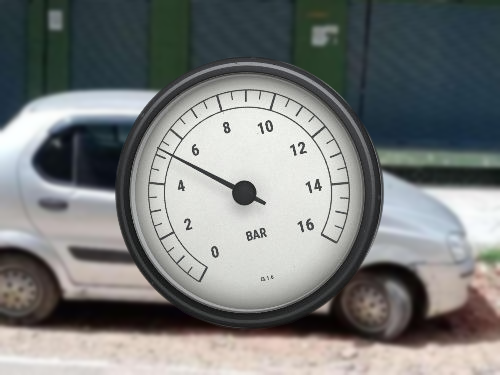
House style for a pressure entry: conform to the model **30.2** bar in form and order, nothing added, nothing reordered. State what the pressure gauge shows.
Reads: **5.25** bar
